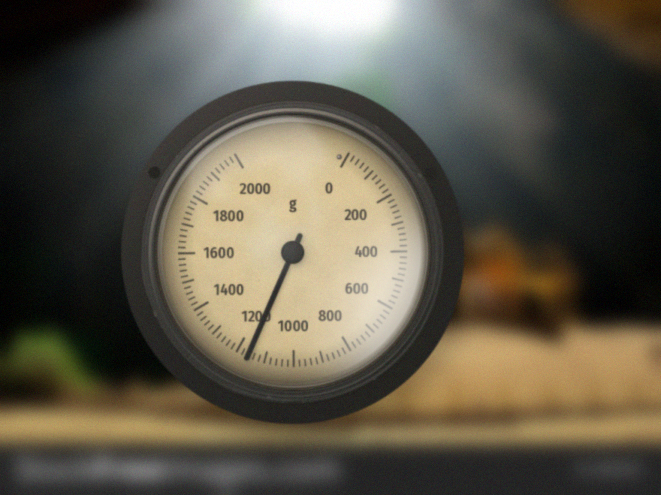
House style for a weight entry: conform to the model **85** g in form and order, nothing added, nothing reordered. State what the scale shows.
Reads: **1160** g
